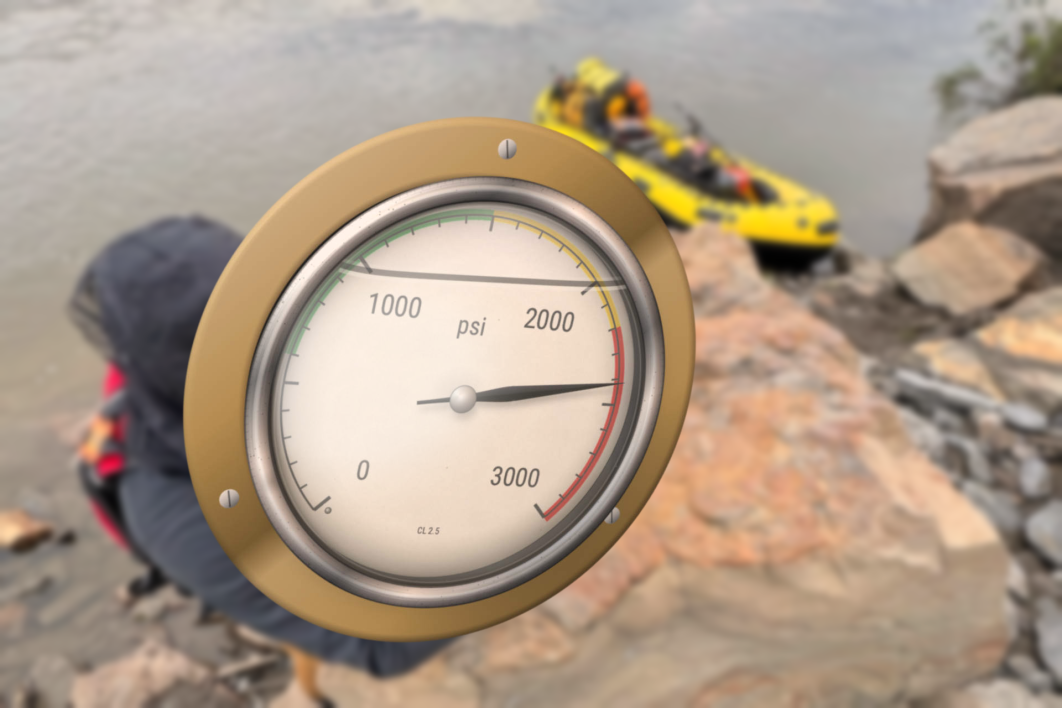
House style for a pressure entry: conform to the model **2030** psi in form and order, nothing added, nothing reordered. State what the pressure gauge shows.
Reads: **2400** psi
